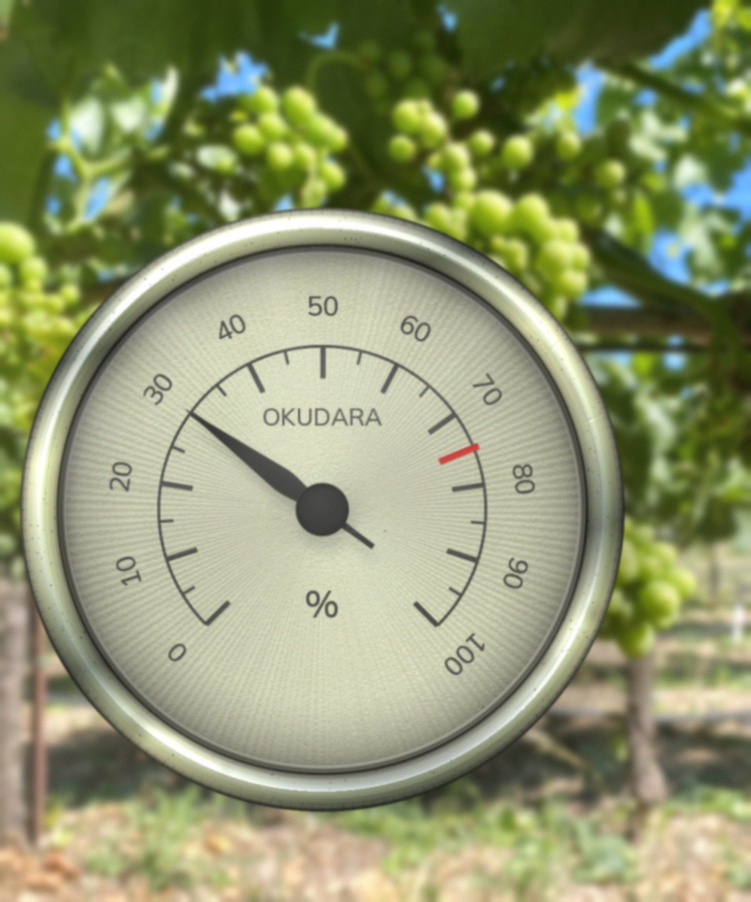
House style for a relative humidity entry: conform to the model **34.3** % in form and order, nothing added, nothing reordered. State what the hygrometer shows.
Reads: **30** %
